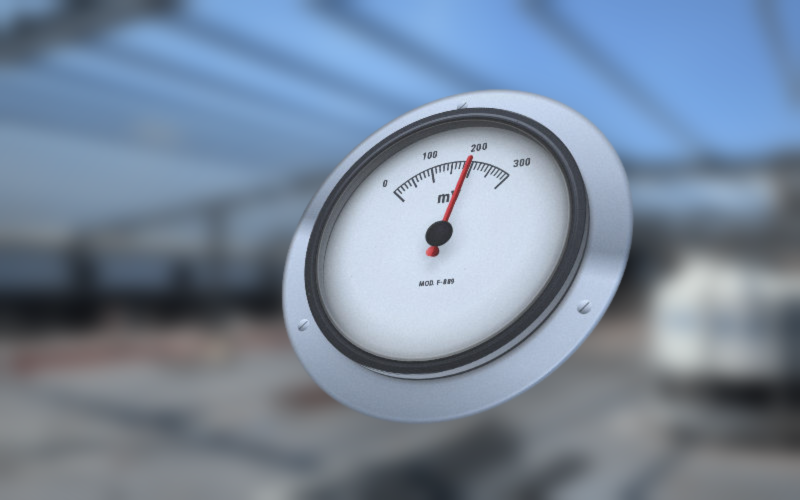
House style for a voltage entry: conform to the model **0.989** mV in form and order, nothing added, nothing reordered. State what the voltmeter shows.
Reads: **200** mV
